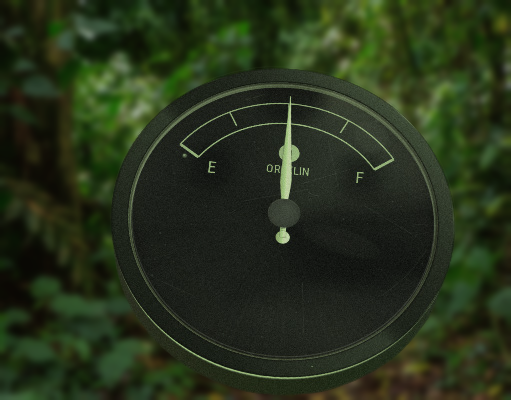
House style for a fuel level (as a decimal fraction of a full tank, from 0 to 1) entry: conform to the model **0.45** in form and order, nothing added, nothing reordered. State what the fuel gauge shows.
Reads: **0.5**
